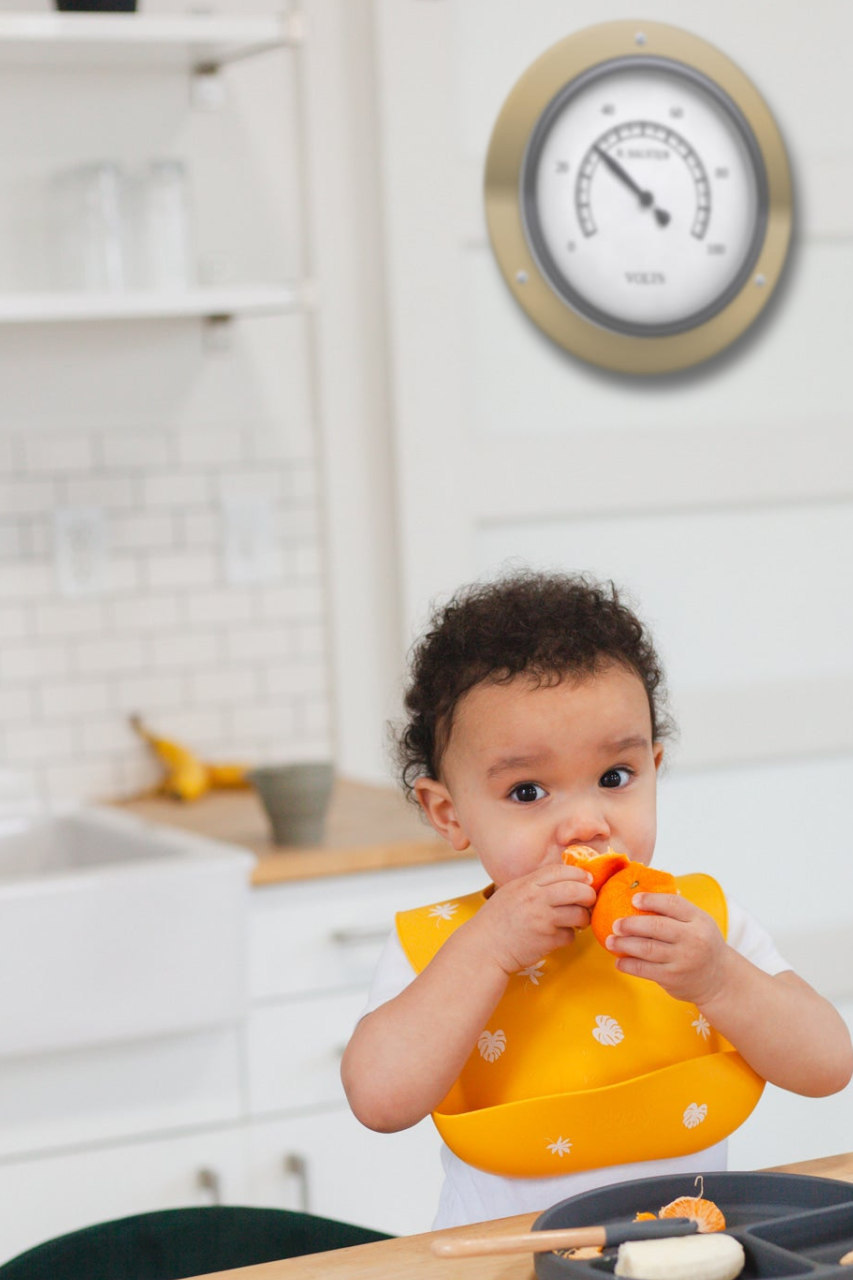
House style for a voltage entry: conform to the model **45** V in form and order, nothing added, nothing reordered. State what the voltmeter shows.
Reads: **30** V
